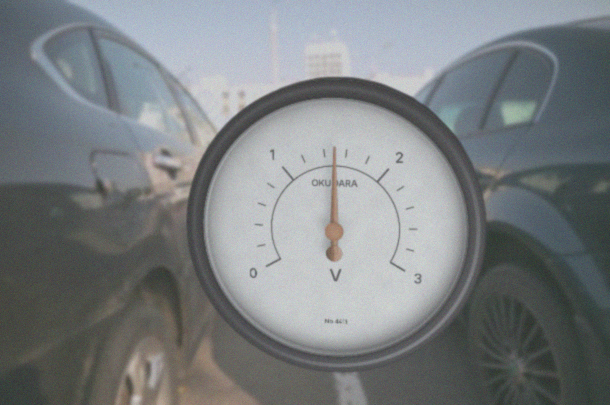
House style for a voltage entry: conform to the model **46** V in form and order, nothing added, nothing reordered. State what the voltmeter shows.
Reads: **1.5** V
